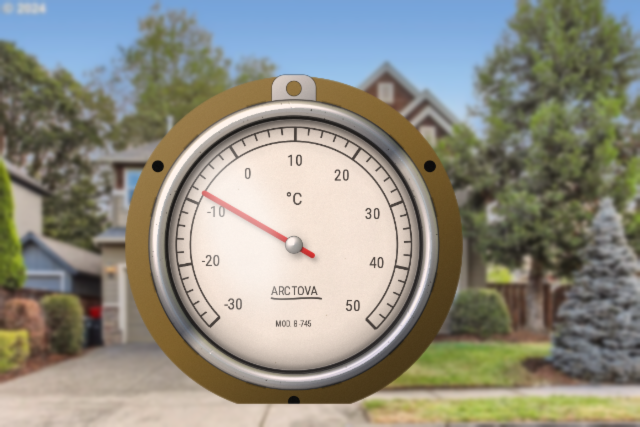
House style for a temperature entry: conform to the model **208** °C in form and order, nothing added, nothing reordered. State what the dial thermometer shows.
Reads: **-8** °C
